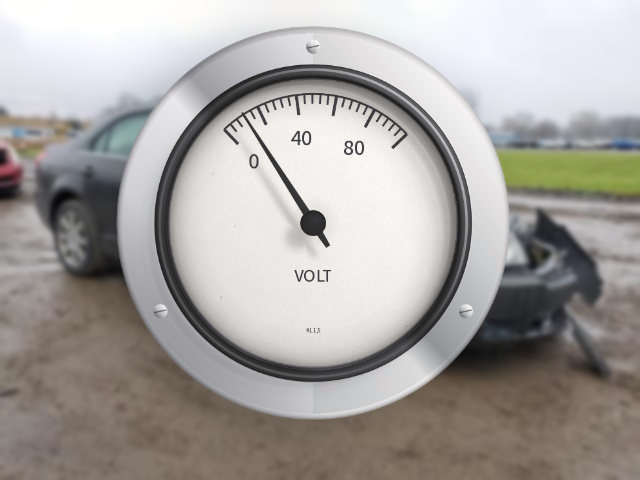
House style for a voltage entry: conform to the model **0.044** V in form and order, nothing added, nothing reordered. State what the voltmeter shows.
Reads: **12** V
